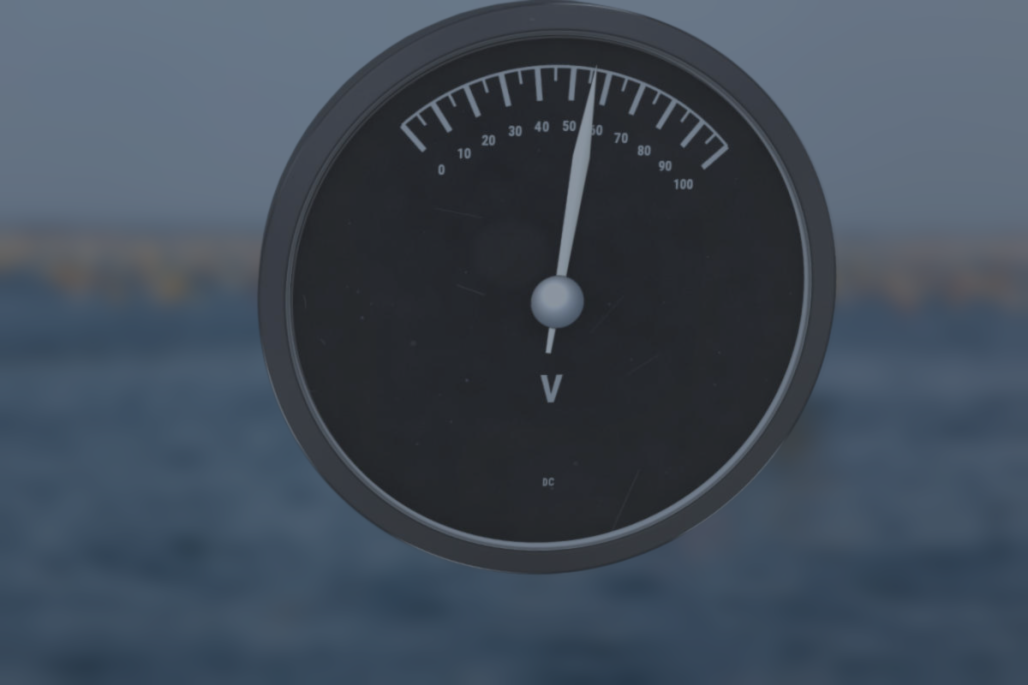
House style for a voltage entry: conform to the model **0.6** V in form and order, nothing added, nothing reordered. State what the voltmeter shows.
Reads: **55** V
